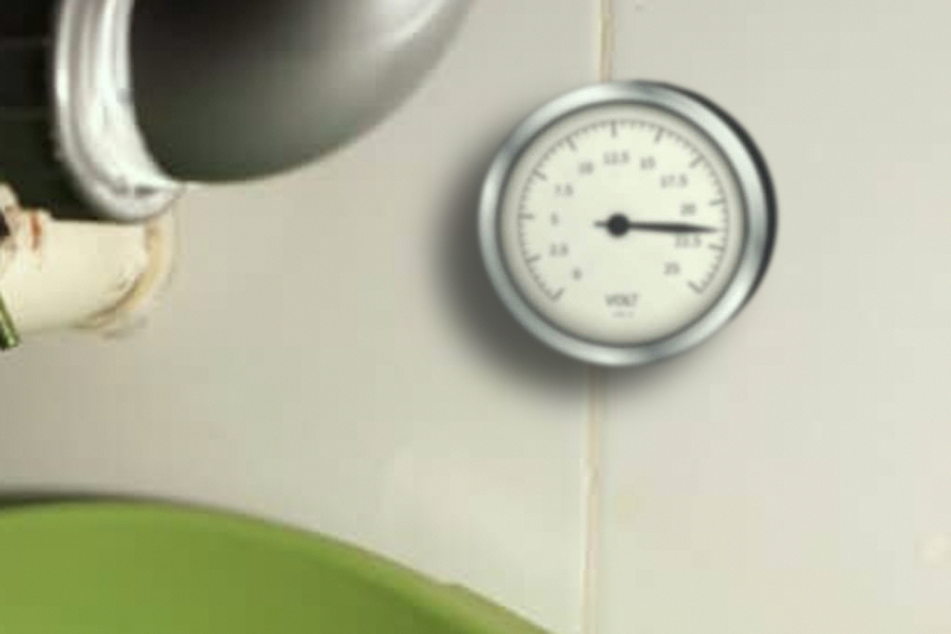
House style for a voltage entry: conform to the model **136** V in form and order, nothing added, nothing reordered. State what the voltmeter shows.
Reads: **21.5** V
